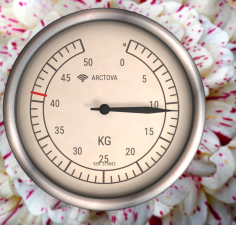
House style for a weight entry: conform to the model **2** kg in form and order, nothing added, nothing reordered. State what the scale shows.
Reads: **11** kg
